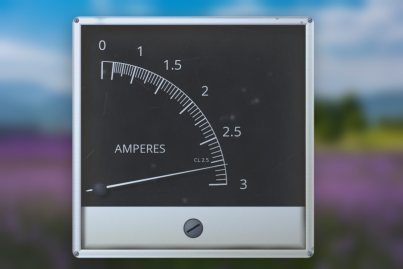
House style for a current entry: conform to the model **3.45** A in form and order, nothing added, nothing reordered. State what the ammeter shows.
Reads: **2.8** A
